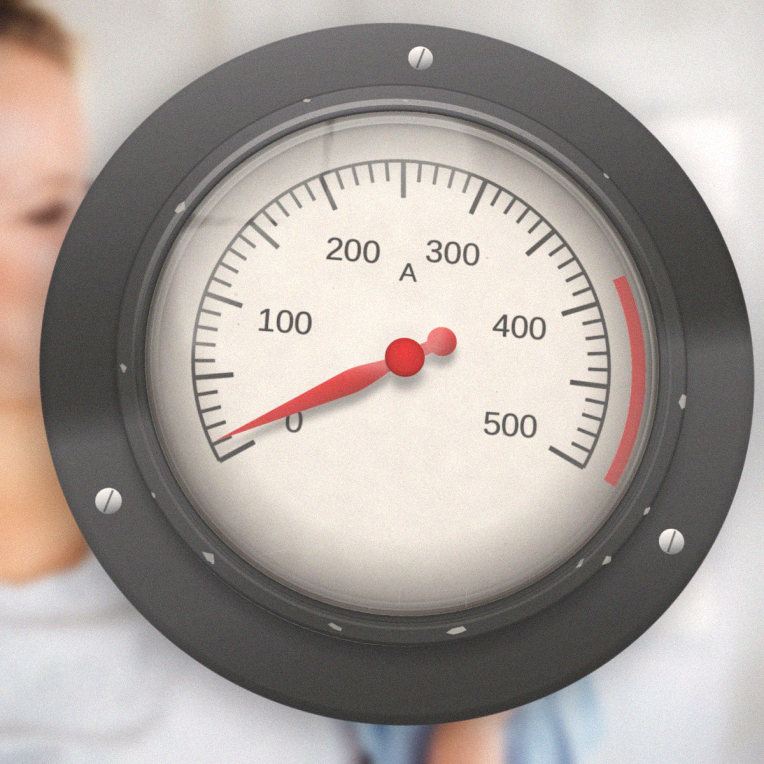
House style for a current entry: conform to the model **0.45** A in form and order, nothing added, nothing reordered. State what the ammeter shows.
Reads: **10** A
